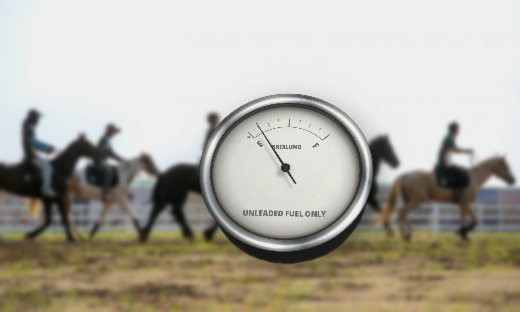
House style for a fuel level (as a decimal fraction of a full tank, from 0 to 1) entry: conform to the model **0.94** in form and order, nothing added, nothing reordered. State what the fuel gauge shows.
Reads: **0.125**
